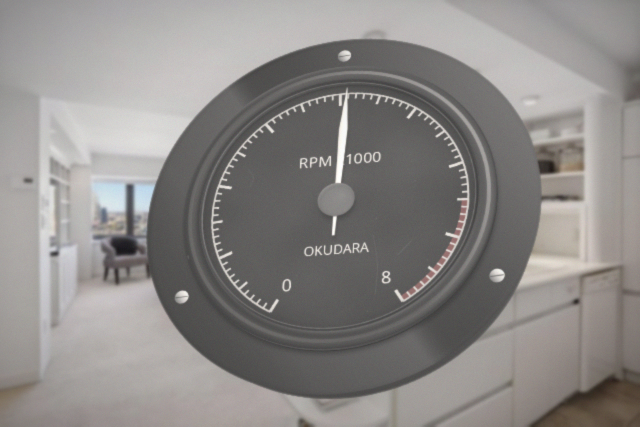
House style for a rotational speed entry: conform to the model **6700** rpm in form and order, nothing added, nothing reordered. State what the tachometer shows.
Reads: **4100** rpm
